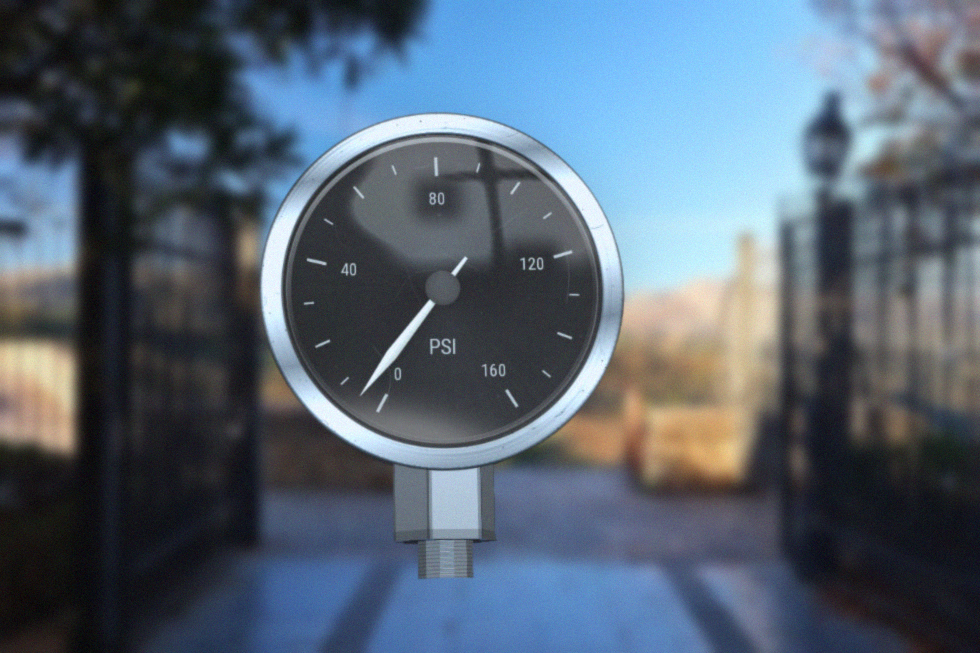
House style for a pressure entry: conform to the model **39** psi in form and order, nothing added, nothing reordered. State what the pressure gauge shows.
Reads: **5** psi
